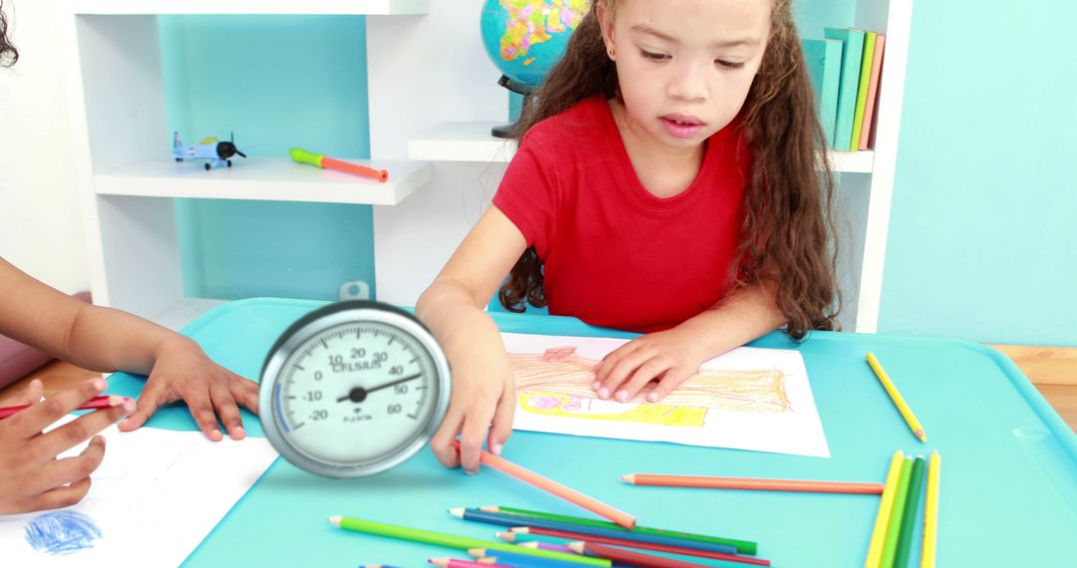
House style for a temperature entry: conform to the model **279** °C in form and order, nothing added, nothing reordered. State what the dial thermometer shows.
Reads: **45** °C
